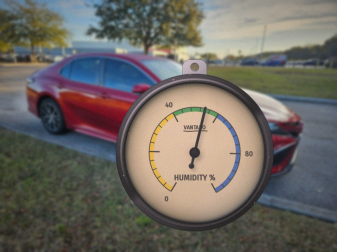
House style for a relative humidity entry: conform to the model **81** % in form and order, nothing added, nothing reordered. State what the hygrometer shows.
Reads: **54** %
